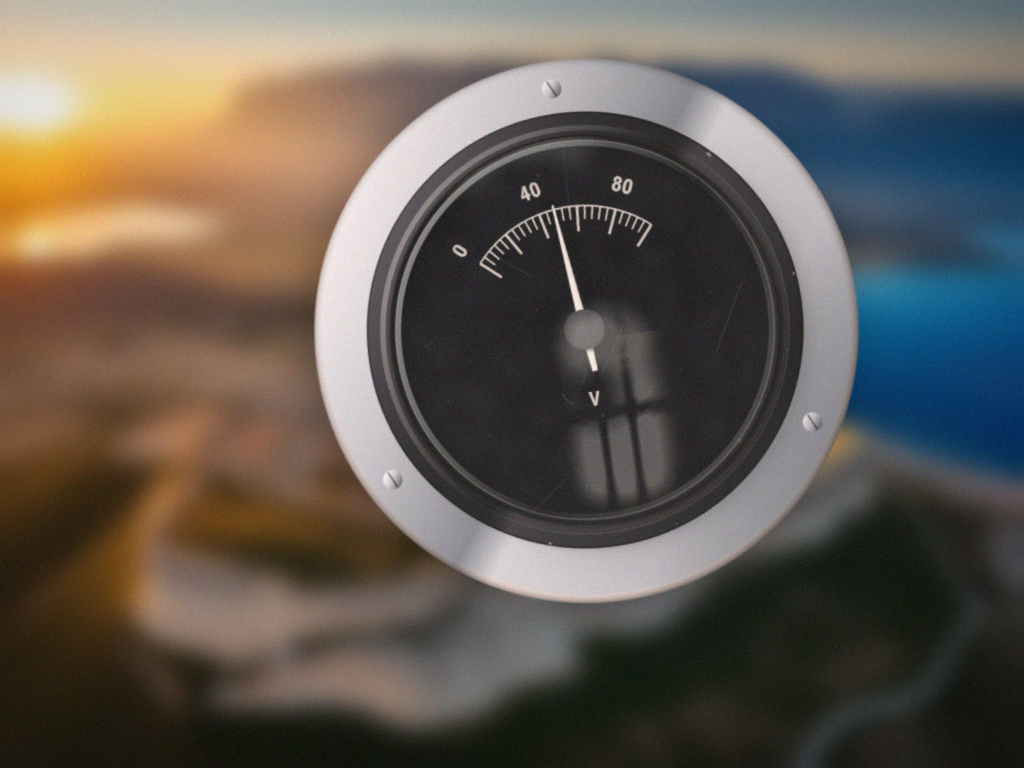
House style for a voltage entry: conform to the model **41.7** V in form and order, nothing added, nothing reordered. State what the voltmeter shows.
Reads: **48** V
